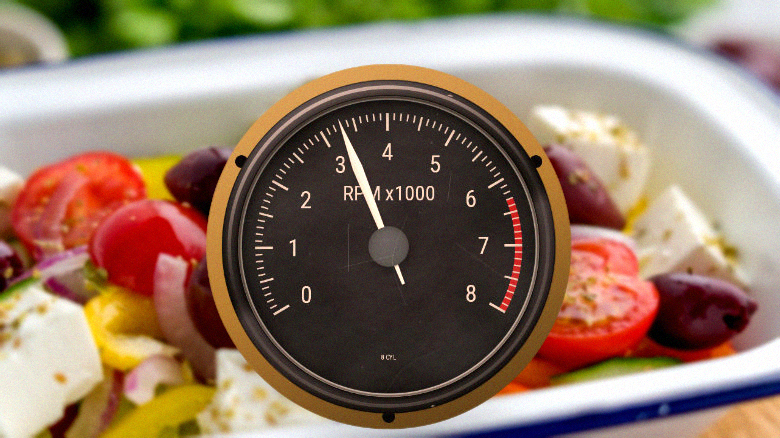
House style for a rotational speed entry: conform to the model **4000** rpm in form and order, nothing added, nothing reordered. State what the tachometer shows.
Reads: **3300** rpm
